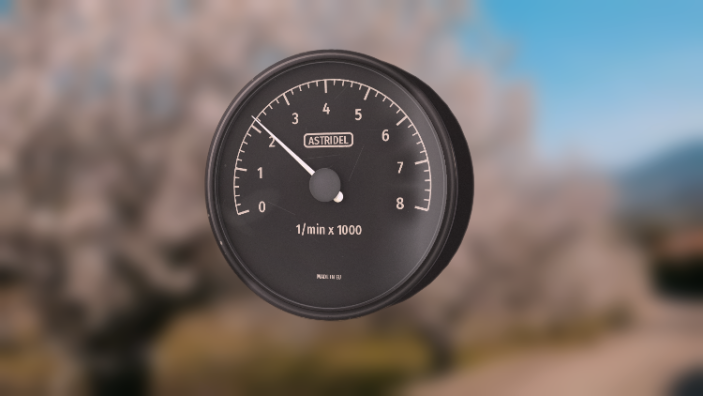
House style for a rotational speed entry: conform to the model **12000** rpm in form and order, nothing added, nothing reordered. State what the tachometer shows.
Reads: **2200** rpm
